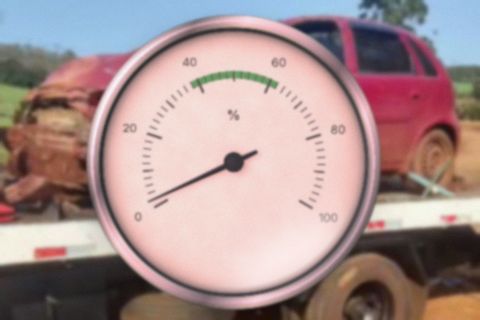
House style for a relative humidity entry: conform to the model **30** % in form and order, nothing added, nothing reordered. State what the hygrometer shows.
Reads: **2** %
